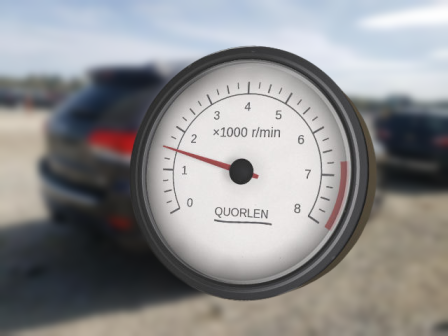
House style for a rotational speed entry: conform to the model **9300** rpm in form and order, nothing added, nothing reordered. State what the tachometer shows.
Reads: **1500** rpm
